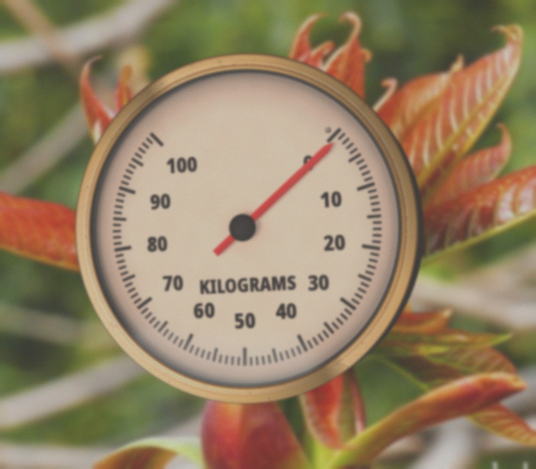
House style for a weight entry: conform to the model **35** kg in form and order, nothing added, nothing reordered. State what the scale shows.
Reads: **1** kg
